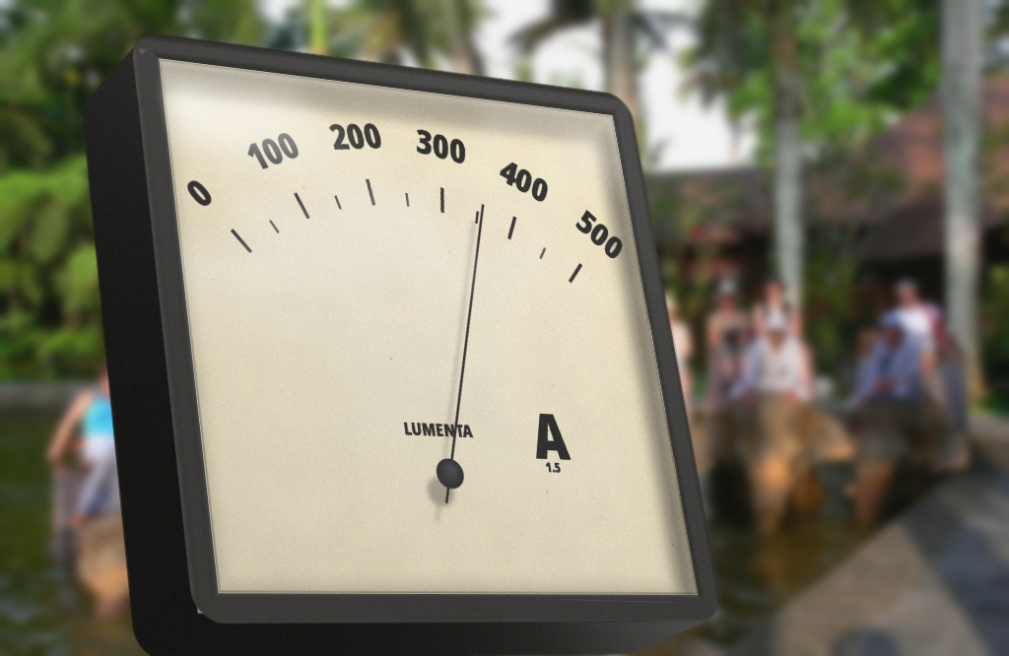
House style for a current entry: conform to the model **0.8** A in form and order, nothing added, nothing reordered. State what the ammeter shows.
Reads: **350** A
